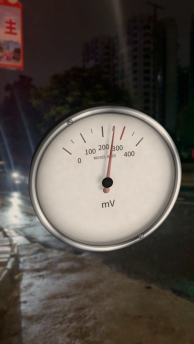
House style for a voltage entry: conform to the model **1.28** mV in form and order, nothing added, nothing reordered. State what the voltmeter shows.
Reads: **250** mV
